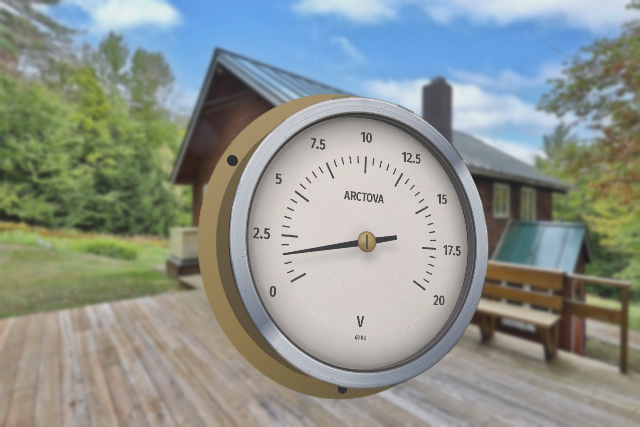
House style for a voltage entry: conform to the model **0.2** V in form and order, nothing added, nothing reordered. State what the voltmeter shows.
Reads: **1.5** V
